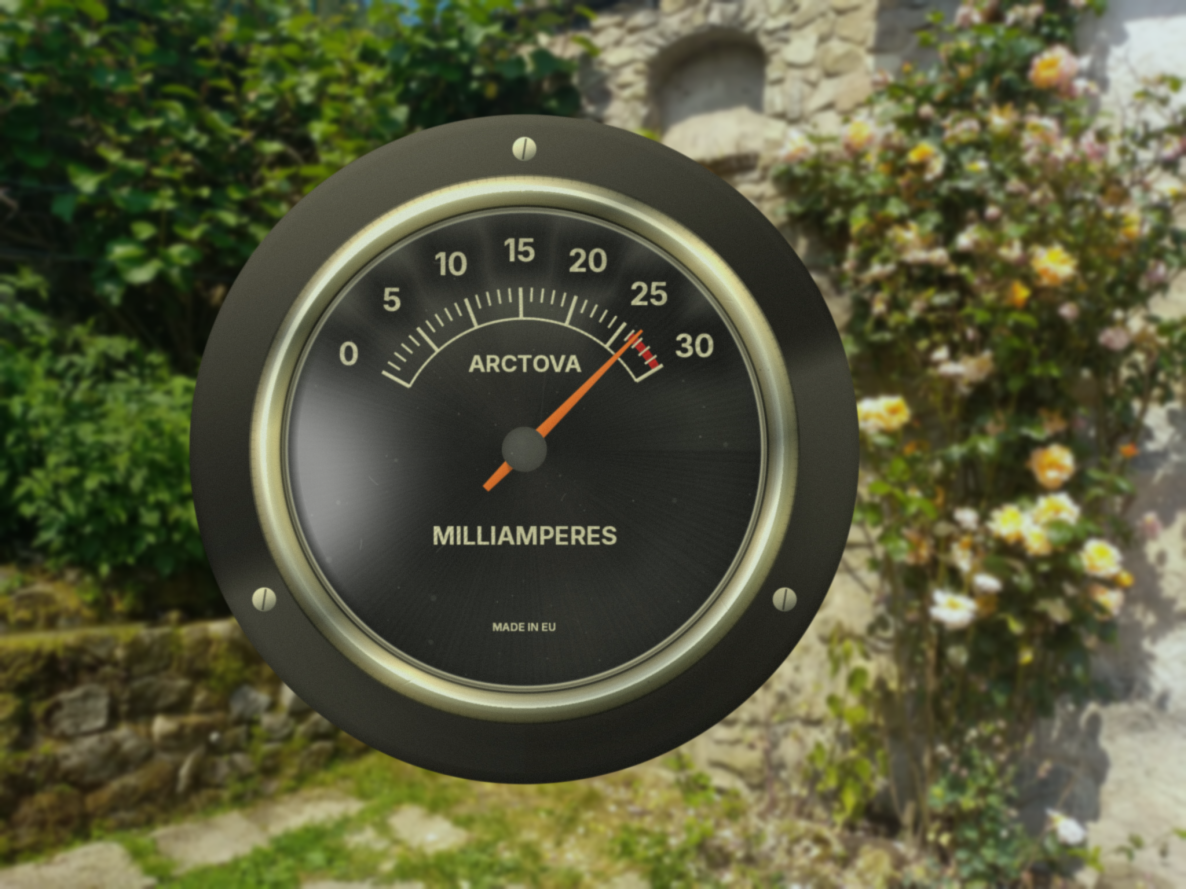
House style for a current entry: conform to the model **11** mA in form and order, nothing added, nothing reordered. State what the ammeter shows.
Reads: **26.5** mA
